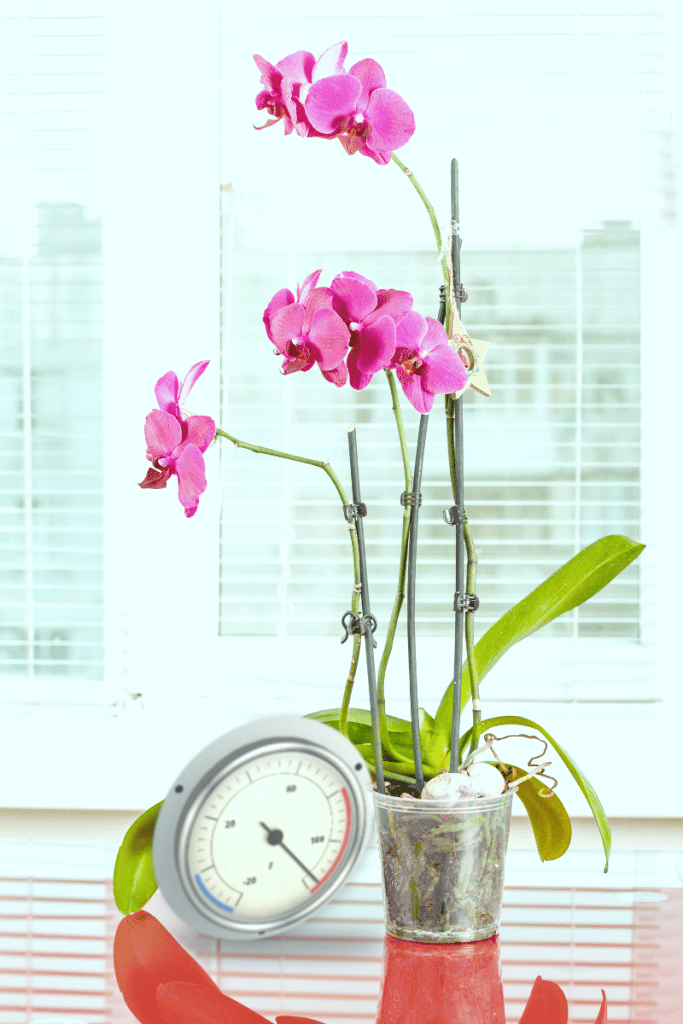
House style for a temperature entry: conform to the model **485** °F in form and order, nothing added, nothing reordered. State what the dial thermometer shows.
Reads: **116** °F
